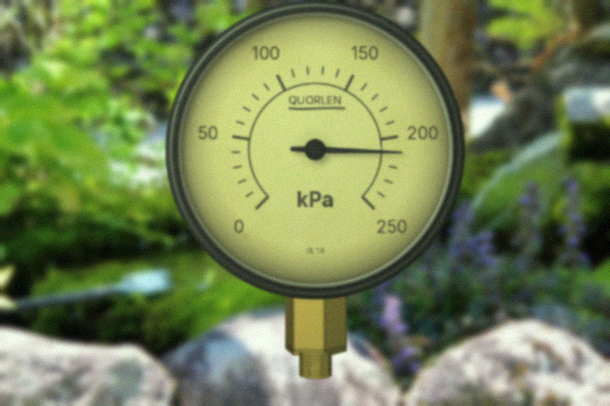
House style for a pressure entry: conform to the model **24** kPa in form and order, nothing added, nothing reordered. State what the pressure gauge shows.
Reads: **210** kPa
